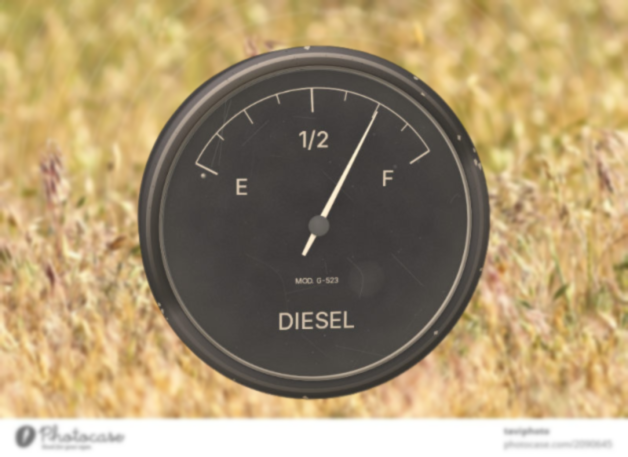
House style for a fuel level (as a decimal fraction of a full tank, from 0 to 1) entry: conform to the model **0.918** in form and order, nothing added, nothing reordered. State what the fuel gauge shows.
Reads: **0.75**
